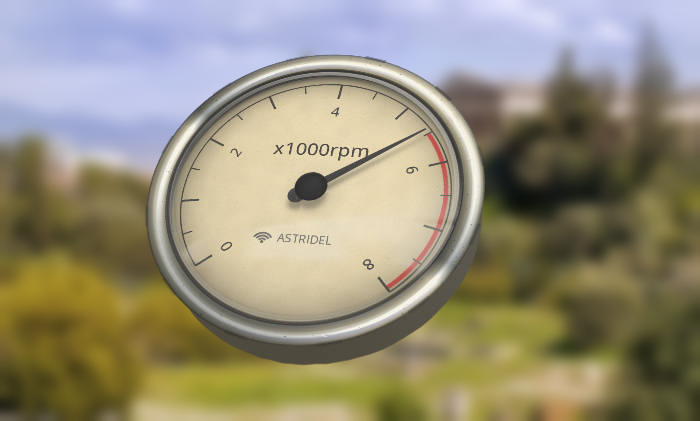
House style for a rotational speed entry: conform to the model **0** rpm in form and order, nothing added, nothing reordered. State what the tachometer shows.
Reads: **5500** rpm
